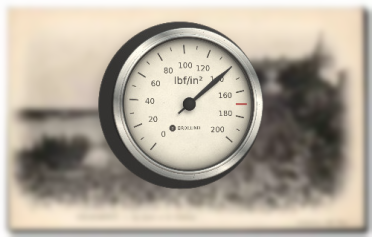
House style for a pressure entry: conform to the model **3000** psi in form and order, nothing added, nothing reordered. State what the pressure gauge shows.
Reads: **140** psi
